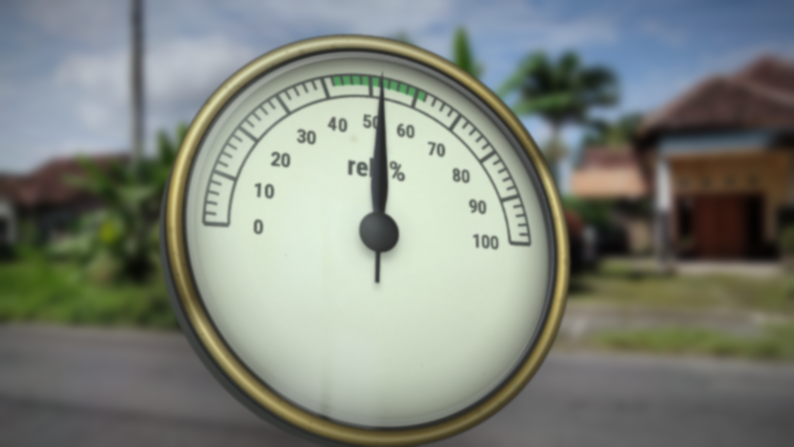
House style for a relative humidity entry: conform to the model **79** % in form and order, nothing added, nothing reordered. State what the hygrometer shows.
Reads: **52** %
